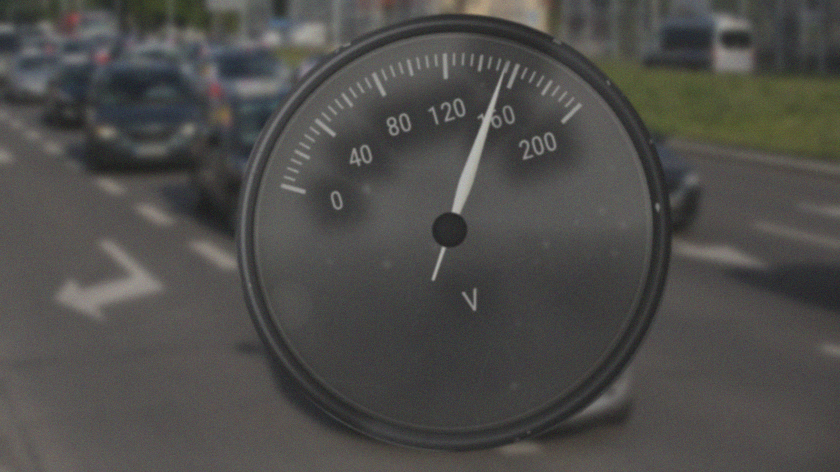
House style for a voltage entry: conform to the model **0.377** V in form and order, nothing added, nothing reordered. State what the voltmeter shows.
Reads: **155** V
